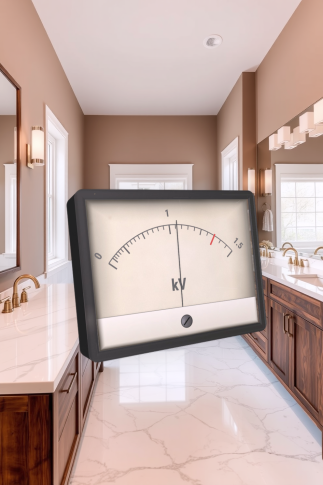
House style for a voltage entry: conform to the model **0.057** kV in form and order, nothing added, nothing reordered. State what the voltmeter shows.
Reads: **1.05** kV
